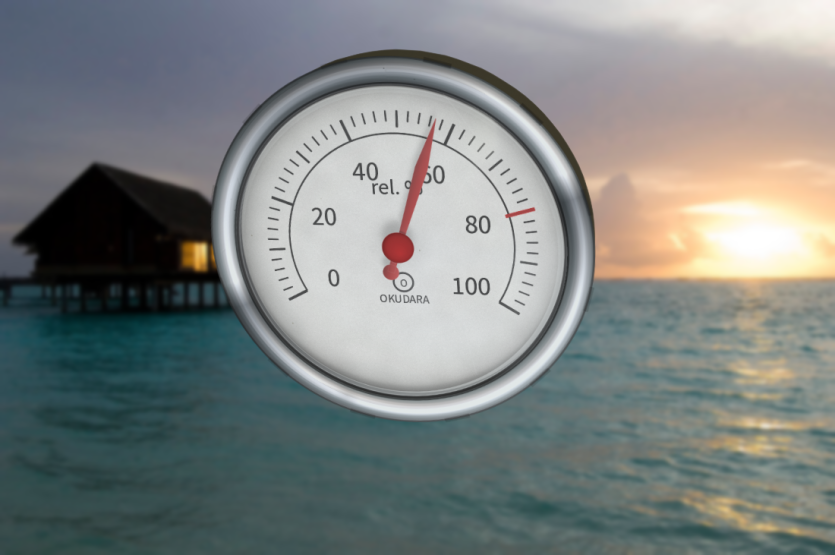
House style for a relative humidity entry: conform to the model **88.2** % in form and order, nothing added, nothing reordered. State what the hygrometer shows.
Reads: **57** %
